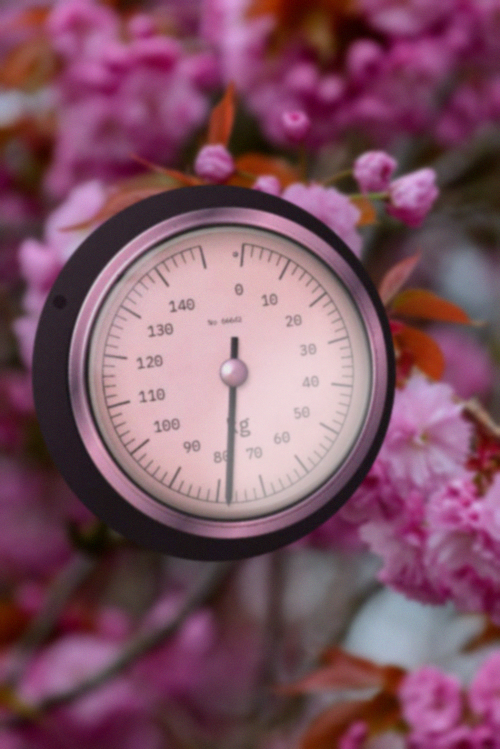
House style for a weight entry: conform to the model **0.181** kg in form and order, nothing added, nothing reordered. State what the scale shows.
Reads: **78** kg
